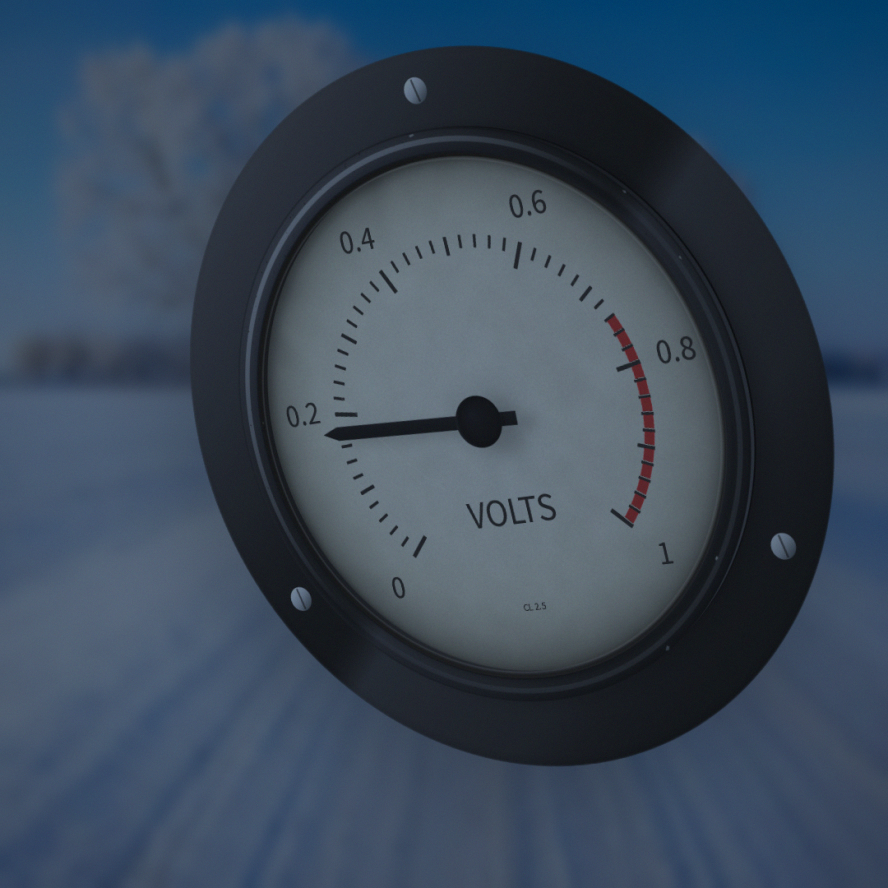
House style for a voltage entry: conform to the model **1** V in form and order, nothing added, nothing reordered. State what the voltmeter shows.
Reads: **0.18** V
